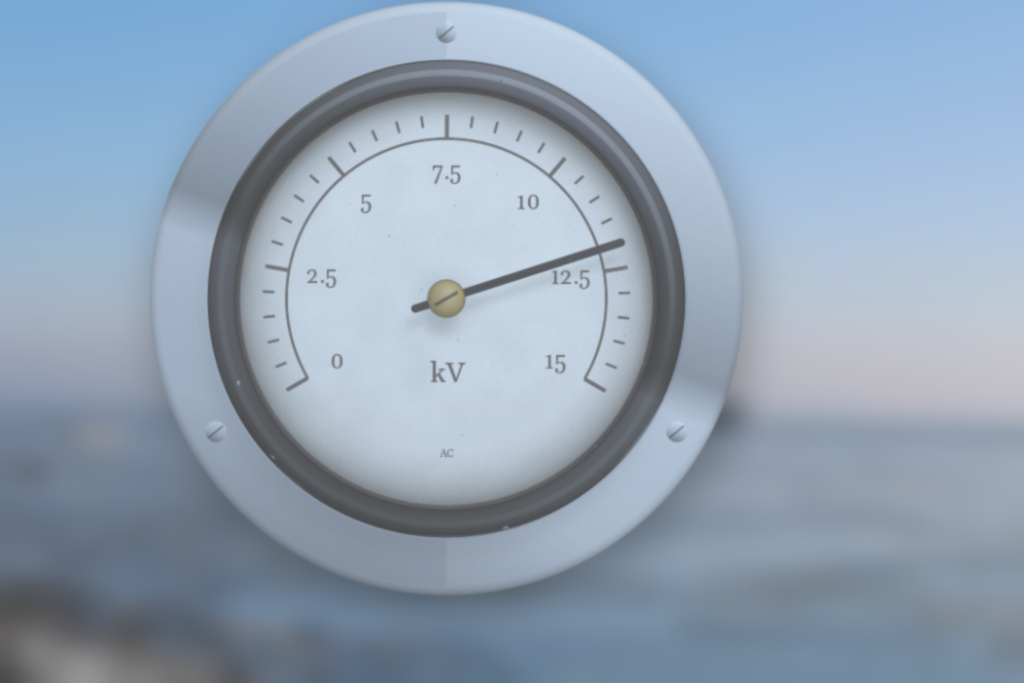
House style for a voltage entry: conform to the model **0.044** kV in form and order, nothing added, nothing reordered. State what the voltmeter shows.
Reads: **12** kV
